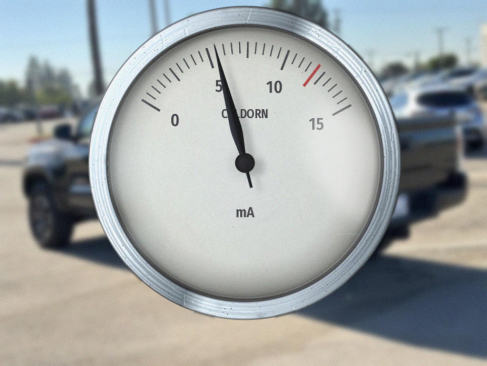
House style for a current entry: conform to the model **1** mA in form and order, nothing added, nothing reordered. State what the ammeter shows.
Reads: **5.5** mA
